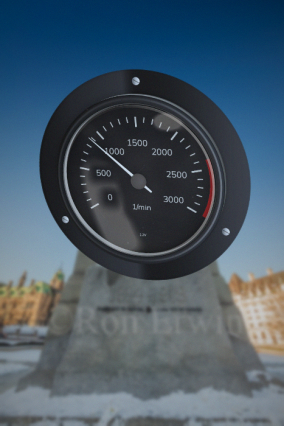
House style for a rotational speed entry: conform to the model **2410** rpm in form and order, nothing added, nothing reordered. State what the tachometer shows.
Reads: **900** rpm
